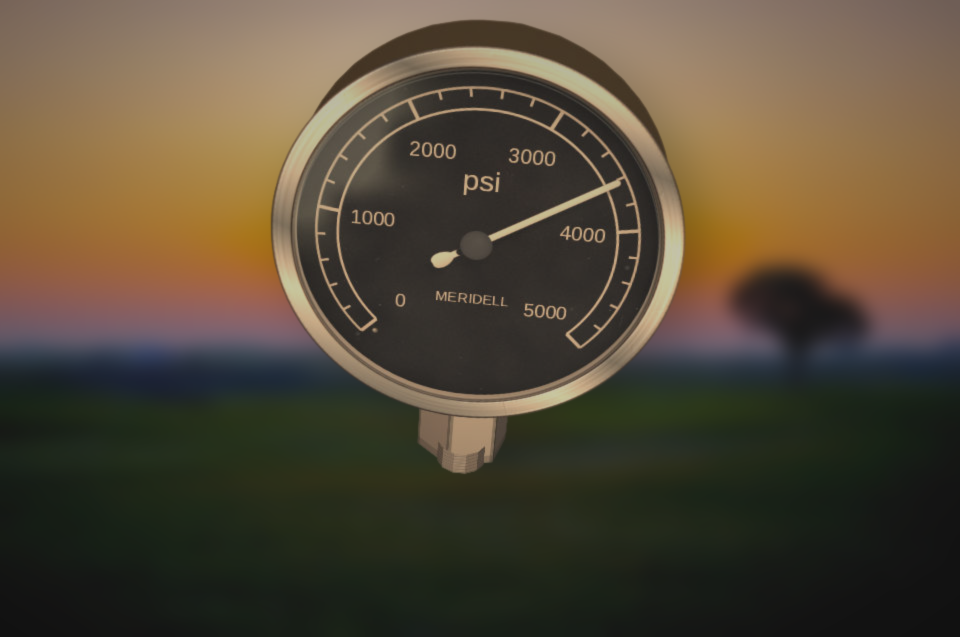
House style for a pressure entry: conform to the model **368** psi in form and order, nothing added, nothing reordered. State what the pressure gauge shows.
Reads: **3600** psi
